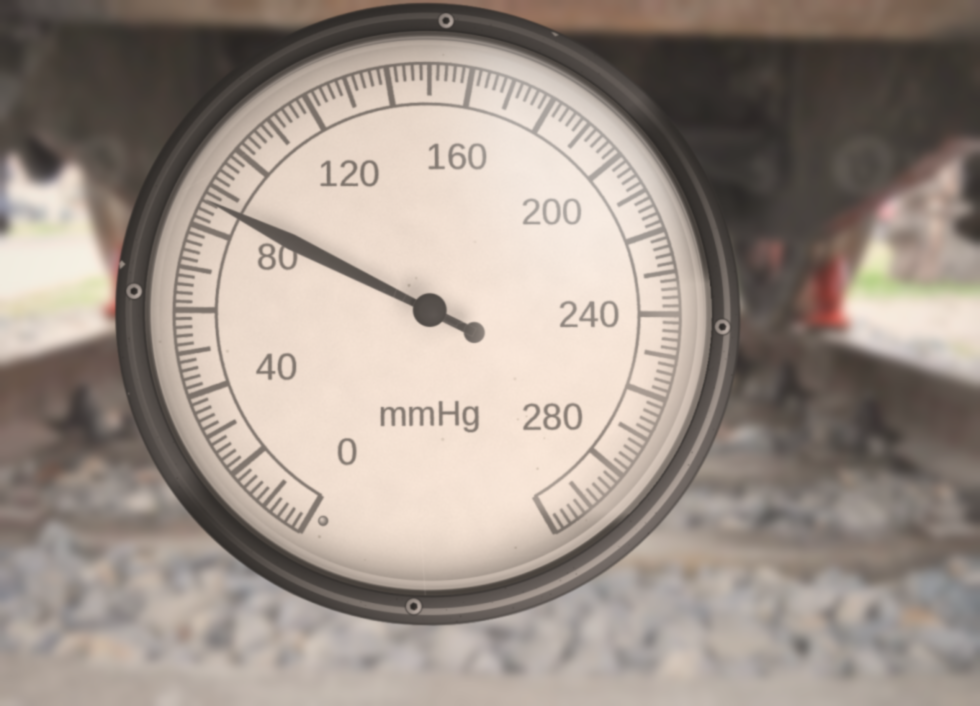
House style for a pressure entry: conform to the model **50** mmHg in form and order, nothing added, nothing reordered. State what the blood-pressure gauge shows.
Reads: **86** mmHg
